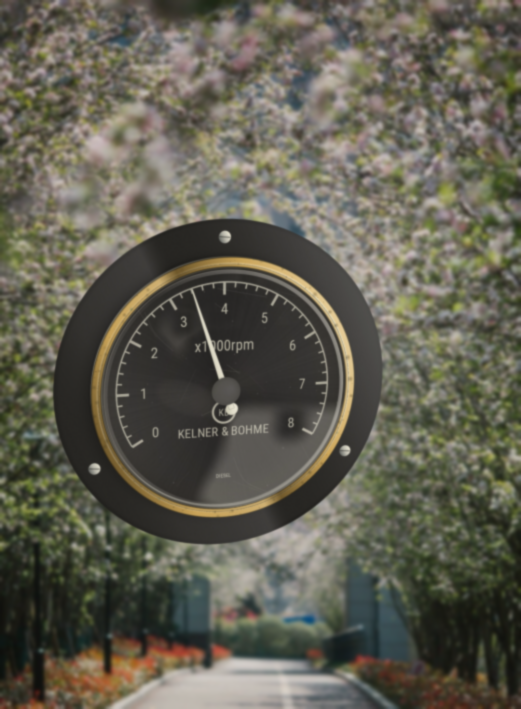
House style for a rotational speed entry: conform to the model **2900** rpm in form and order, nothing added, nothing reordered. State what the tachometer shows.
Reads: **3400** rpm
